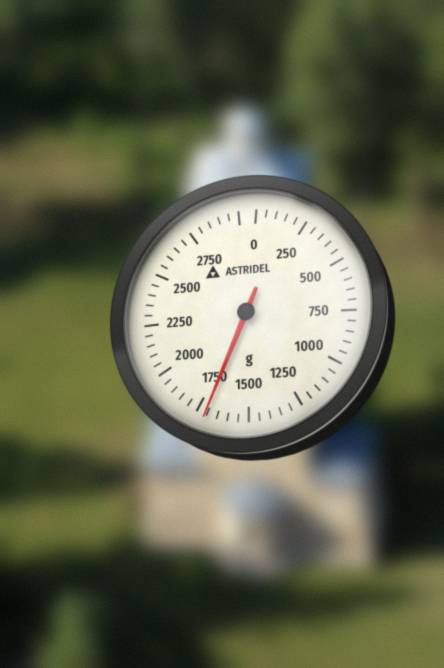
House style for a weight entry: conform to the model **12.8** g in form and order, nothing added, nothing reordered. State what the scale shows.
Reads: **1700** g
